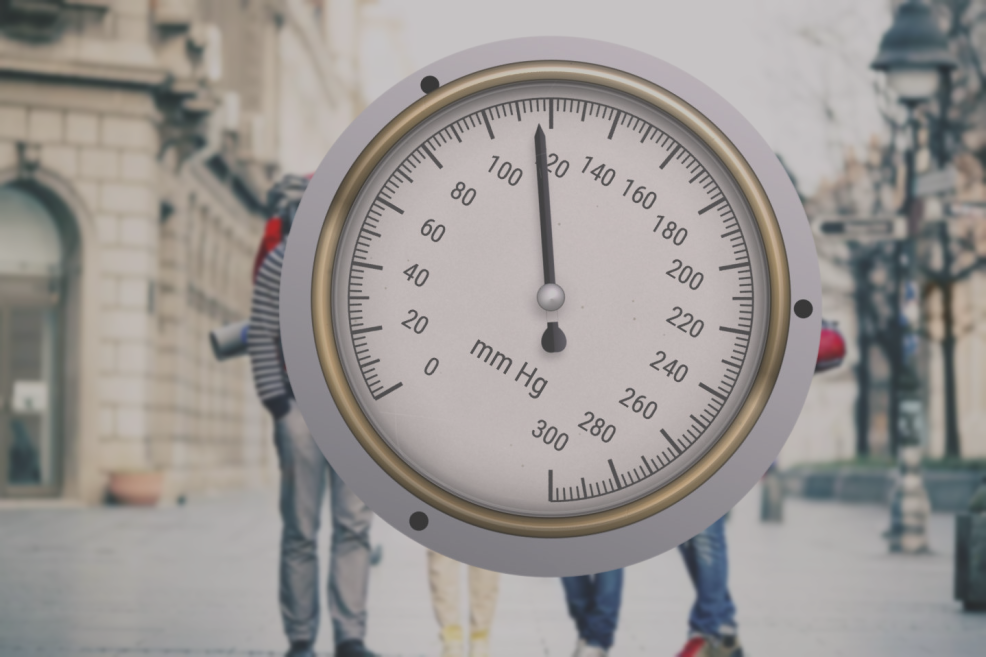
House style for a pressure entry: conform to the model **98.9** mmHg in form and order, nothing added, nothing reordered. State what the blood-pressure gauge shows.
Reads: **116** mmHg
